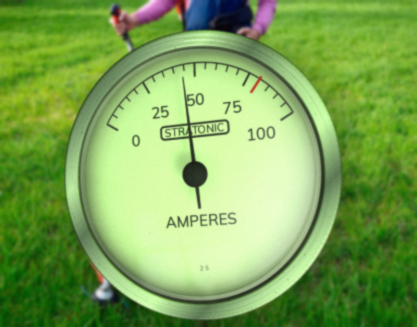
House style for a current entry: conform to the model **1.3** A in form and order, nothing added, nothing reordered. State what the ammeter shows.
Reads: **45** A
